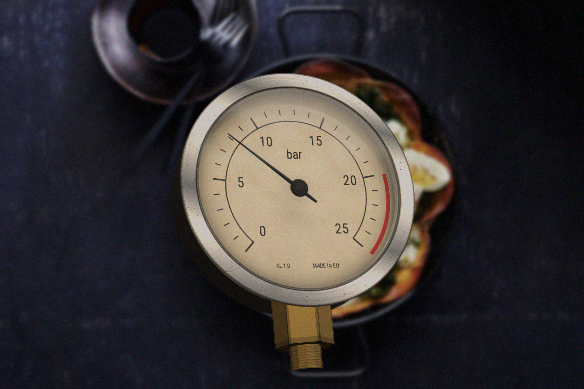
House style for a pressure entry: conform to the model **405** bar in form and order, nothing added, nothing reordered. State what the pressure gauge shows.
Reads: **8** bar
